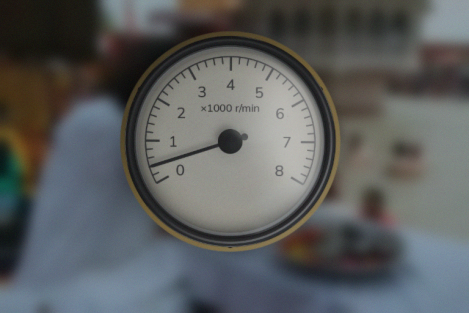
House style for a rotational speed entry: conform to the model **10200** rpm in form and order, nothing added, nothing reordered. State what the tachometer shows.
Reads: **400** rpm
